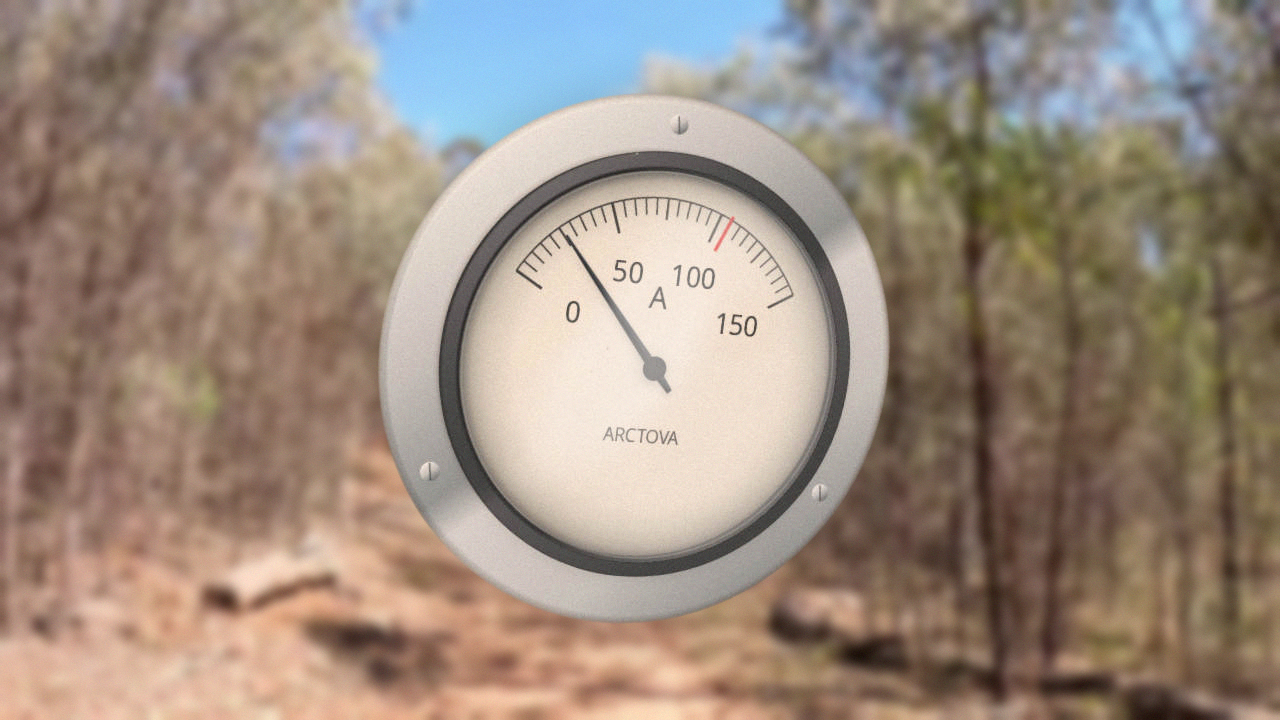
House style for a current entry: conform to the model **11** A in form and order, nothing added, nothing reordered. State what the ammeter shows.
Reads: **25** A
